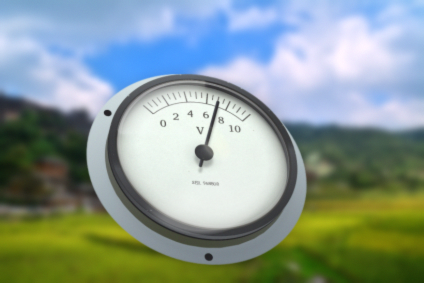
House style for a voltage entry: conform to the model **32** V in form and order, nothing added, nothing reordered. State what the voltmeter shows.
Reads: **7** V
